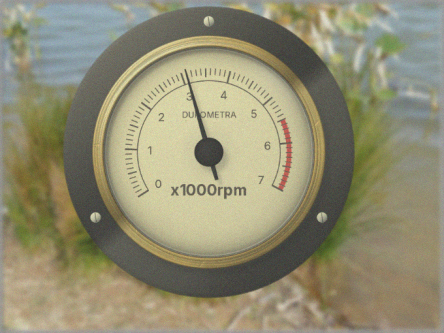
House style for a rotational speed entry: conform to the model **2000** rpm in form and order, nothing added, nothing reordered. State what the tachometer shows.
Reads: **3100** rpm
